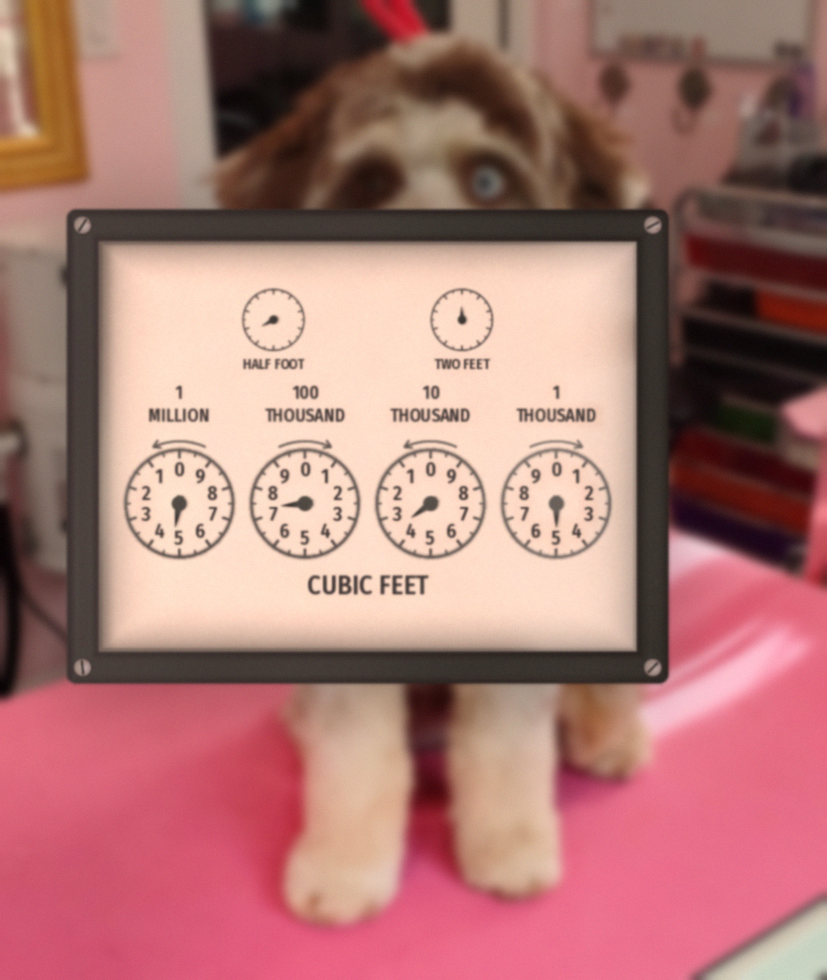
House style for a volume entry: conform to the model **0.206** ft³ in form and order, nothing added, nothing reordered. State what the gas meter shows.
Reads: **473500** ft³
